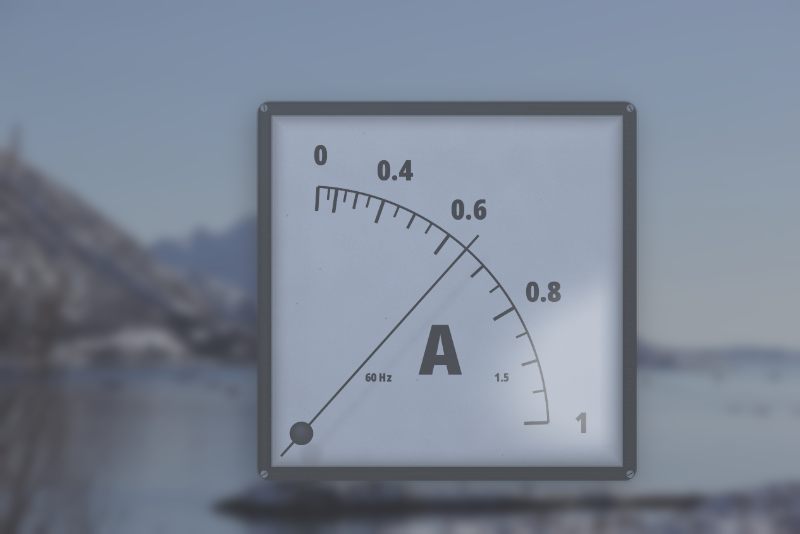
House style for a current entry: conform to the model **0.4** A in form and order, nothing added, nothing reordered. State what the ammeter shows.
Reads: **0.65** A
